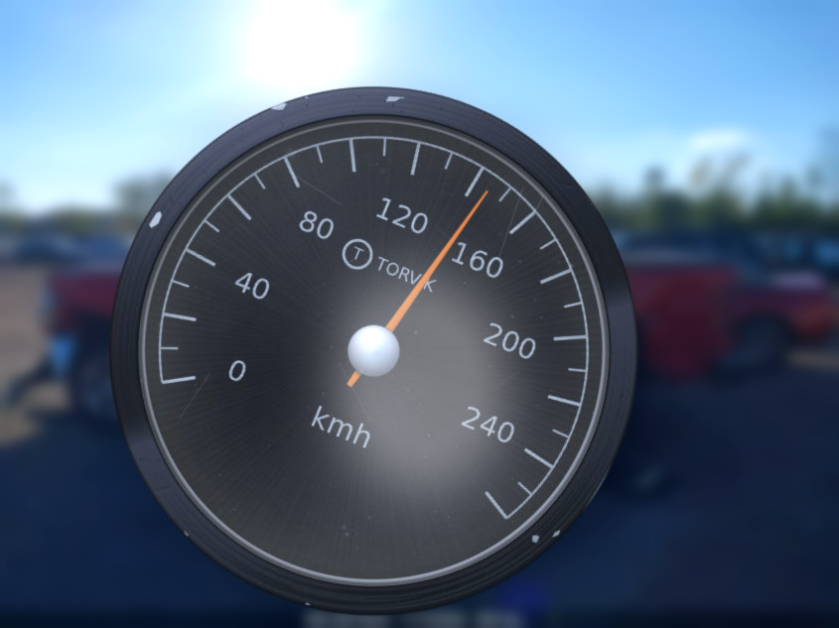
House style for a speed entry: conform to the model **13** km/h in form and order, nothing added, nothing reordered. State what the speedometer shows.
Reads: **145** km/h
